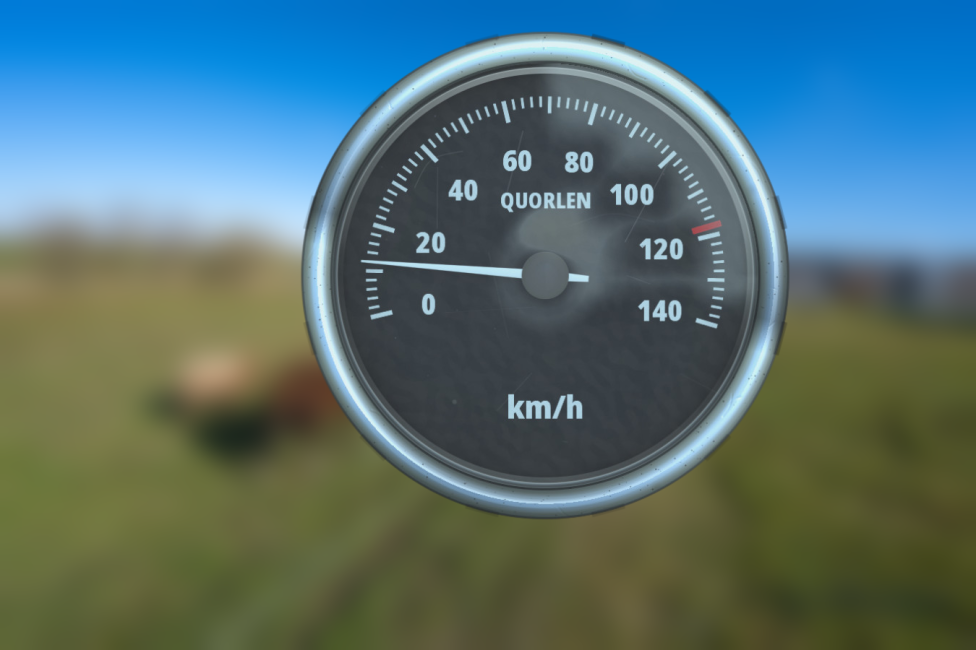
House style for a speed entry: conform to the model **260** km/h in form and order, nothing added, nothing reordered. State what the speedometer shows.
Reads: **12** km/h
